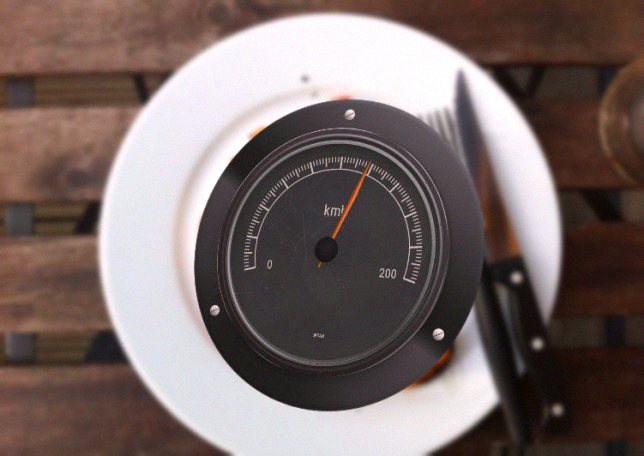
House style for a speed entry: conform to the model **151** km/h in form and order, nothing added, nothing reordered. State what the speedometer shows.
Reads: **120** km/h
